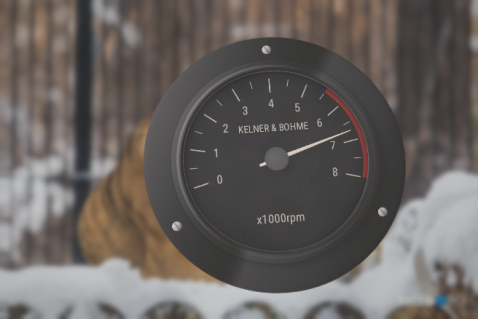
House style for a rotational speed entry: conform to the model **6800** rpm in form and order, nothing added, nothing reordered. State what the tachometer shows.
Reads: **6750** rpm
